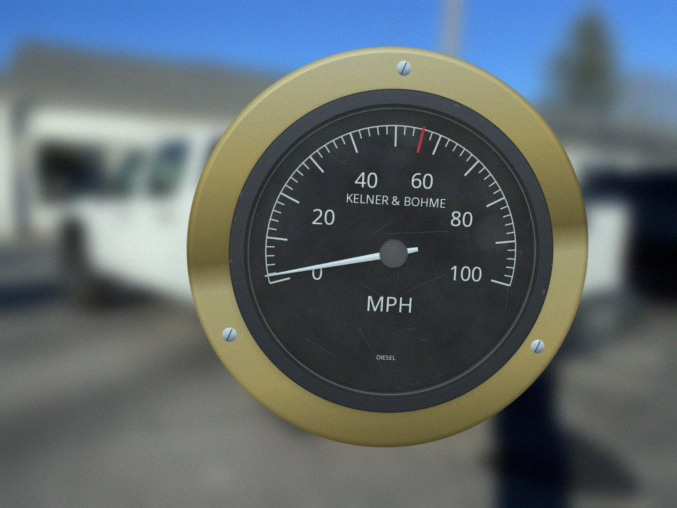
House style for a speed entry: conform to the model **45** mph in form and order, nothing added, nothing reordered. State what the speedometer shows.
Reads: **2** mph
